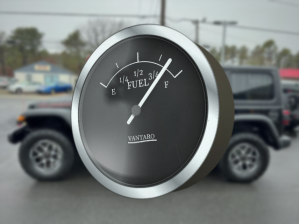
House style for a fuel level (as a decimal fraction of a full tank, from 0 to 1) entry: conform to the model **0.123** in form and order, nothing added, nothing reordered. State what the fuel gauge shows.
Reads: **0.875**
